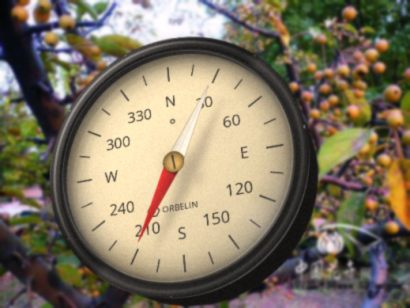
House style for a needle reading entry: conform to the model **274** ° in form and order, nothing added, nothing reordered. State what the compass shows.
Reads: **210** °
